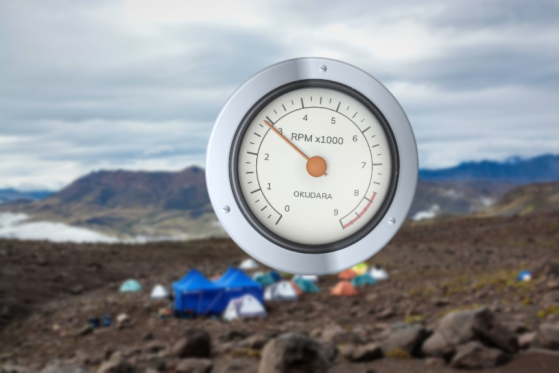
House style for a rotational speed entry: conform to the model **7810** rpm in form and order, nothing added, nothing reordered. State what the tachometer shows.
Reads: **2875** rpm
